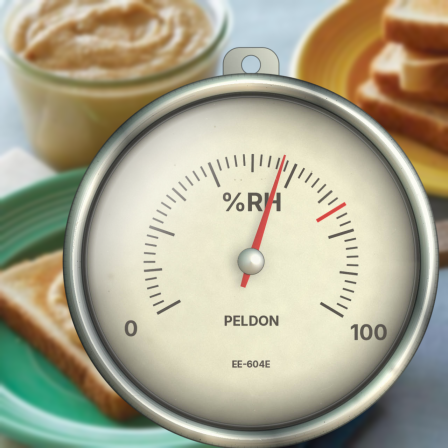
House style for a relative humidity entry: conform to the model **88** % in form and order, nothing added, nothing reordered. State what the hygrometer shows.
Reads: **57** %
